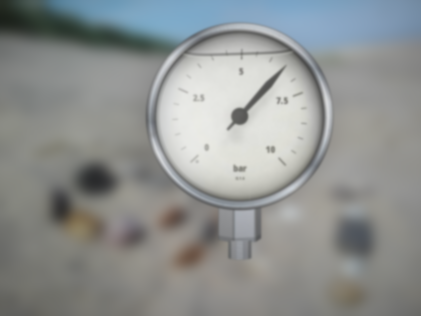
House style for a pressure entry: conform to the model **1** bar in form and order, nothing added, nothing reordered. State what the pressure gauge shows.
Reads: **6.5** bar
